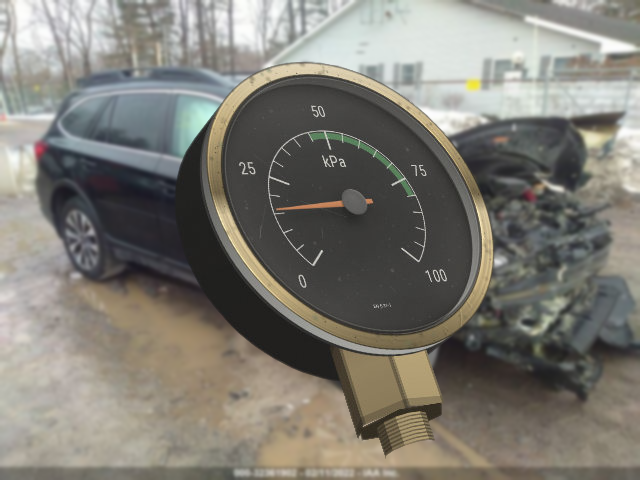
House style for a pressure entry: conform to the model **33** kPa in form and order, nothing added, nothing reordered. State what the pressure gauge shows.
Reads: **15** kPa
